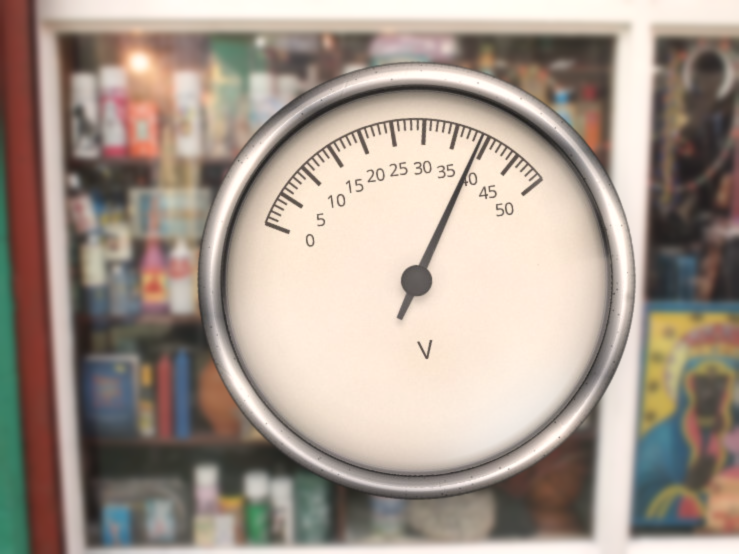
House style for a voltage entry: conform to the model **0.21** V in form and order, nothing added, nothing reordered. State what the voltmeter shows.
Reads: **39** V
